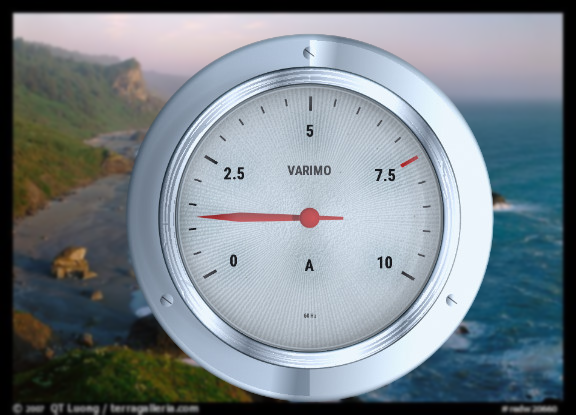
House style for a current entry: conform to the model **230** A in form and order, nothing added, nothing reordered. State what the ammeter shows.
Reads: **1.25** A
